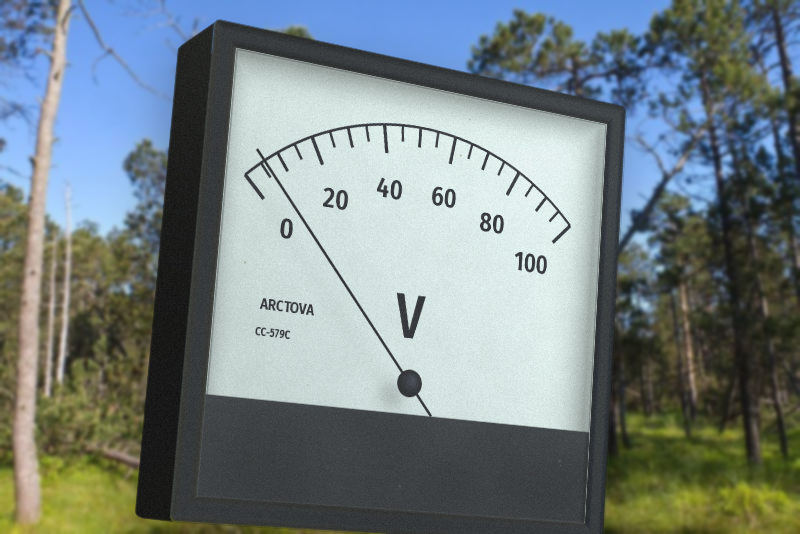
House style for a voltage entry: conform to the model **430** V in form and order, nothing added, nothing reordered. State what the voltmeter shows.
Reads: **5** V
